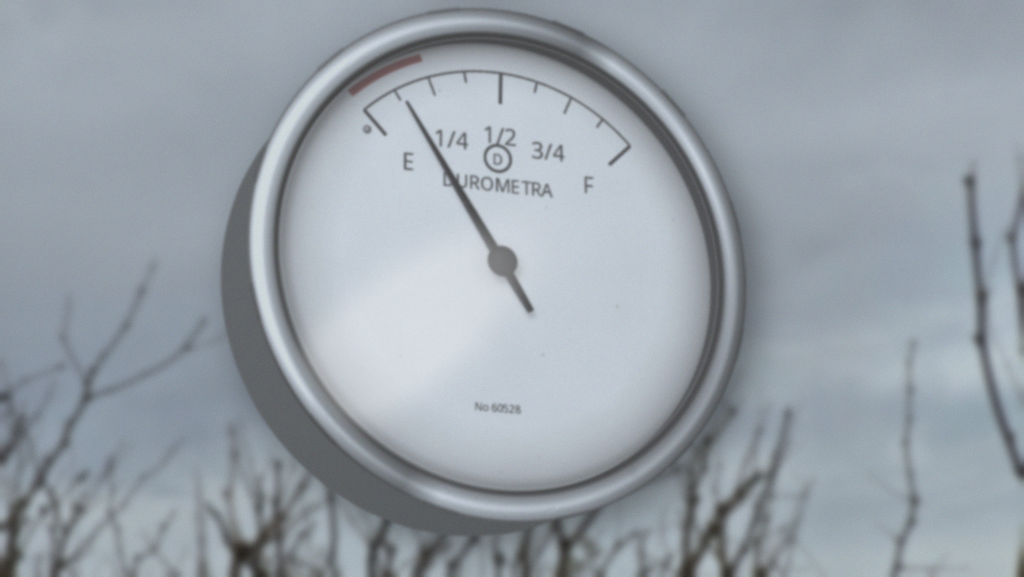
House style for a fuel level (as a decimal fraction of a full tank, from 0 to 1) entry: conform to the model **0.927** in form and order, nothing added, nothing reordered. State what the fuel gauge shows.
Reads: **0.125**
